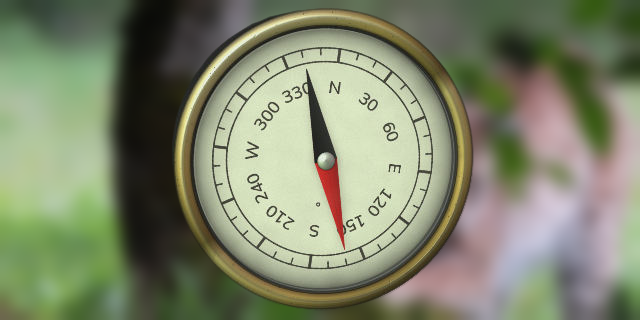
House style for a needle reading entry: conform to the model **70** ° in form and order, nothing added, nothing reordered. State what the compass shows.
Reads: **160** °
